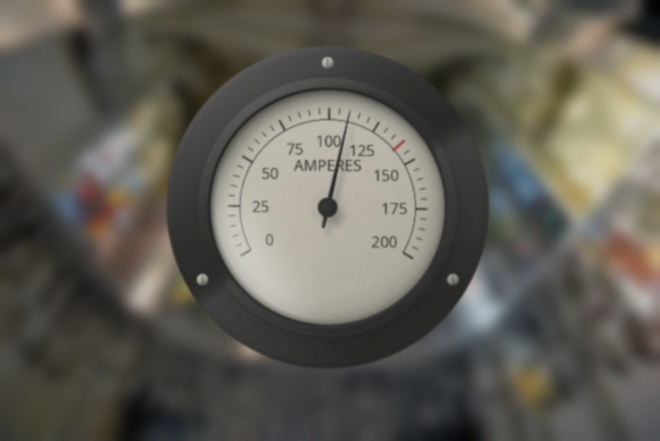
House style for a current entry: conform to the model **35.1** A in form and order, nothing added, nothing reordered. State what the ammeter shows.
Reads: **110** A
